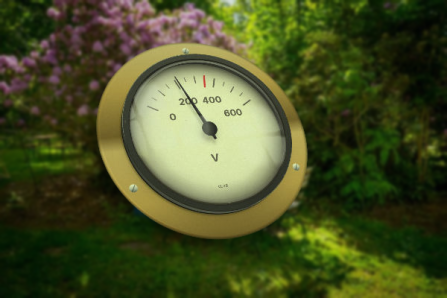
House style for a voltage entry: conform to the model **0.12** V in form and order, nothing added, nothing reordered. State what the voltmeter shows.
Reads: **200** V
